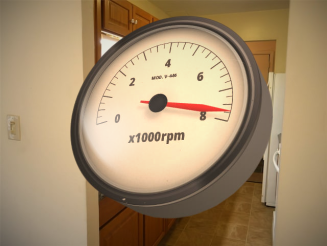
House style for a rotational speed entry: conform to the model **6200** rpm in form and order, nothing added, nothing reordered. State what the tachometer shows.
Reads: **7750** rpm
